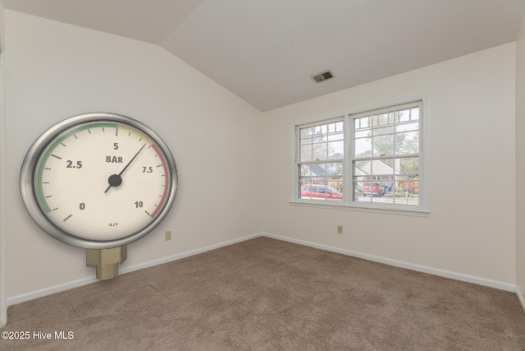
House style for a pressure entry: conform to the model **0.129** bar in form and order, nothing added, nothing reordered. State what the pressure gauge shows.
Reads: **6.25** bar
